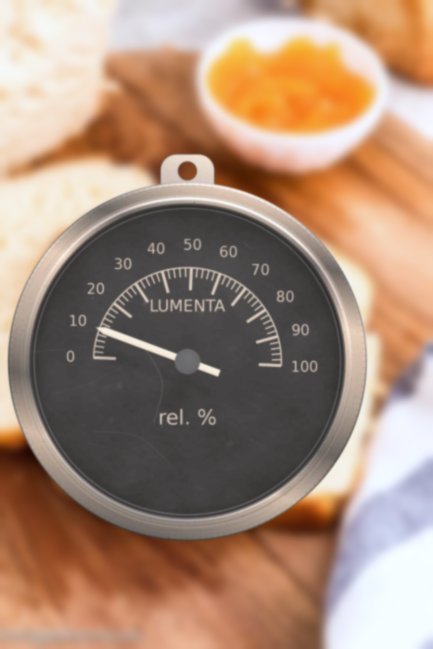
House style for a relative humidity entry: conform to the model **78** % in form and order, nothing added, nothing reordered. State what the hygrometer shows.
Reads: **10** %
